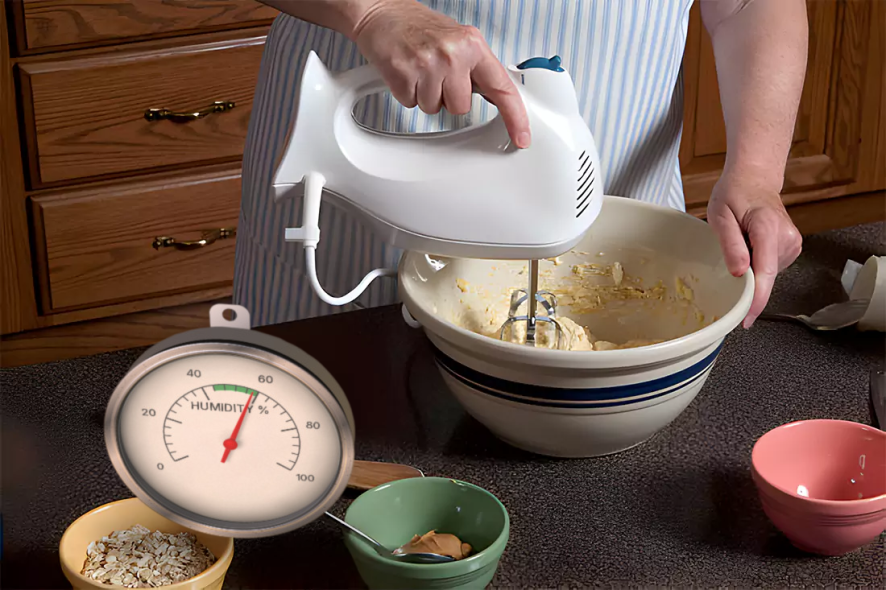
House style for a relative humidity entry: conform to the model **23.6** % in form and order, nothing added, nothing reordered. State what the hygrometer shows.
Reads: **58** %
